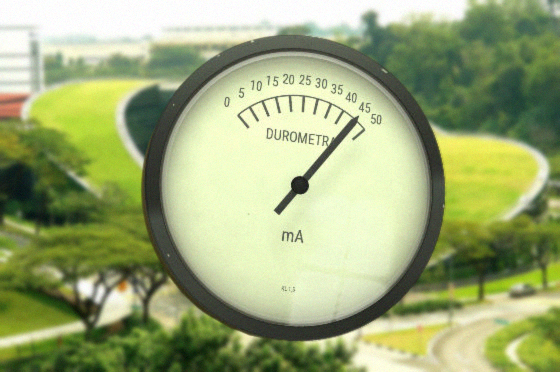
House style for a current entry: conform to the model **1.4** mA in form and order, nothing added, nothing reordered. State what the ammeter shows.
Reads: **45** mA
